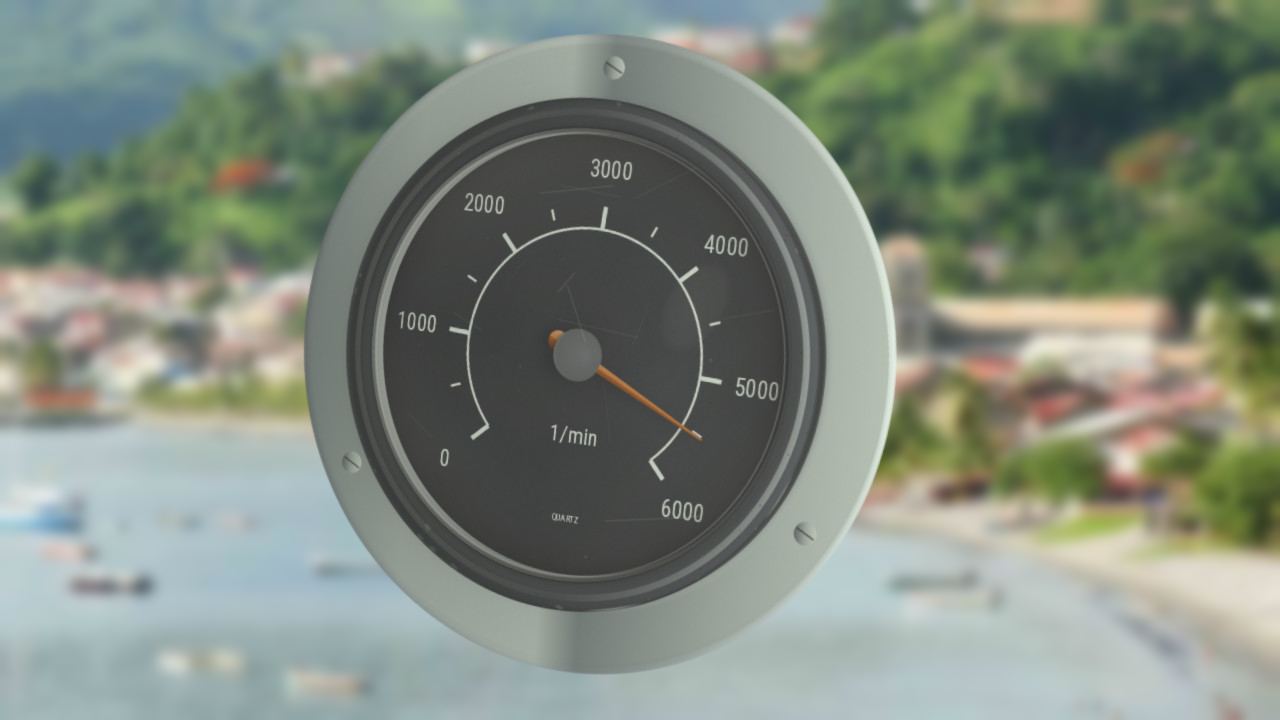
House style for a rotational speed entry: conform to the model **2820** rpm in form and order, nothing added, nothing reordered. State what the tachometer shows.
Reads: **5500** rpm
